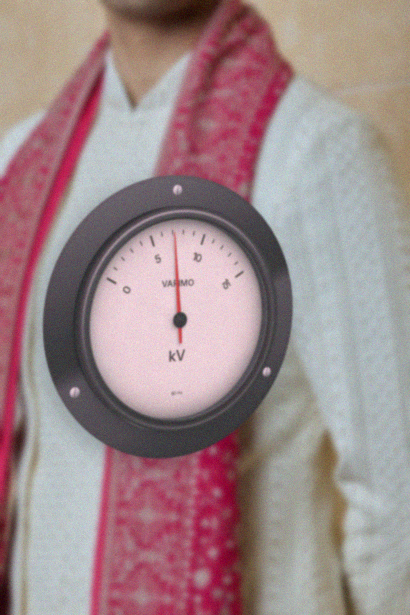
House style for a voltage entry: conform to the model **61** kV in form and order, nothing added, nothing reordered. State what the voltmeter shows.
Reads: **7** kV
